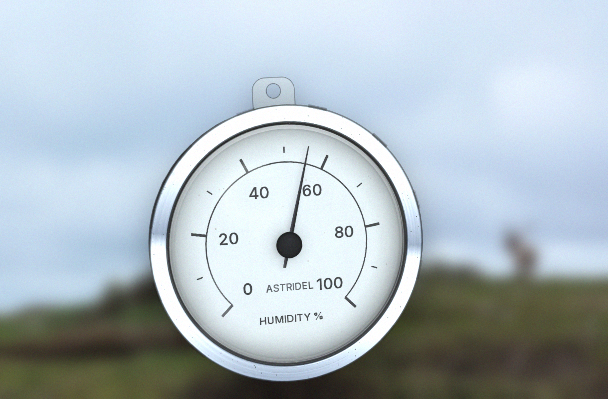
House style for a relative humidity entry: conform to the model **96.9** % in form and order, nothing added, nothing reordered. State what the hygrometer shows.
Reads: **55** %
